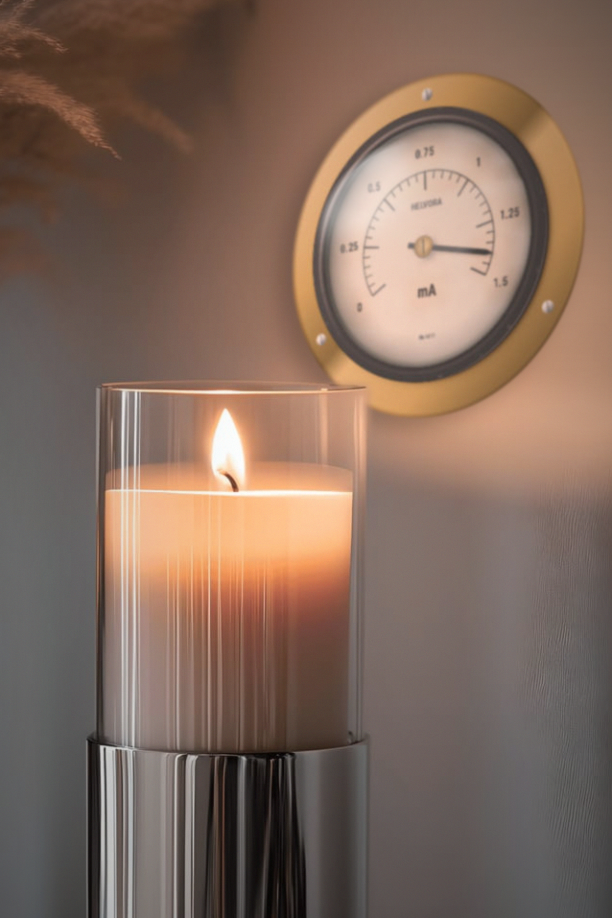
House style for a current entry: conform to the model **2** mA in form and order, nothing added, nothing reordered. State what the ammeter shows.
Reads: **1.4** mA
